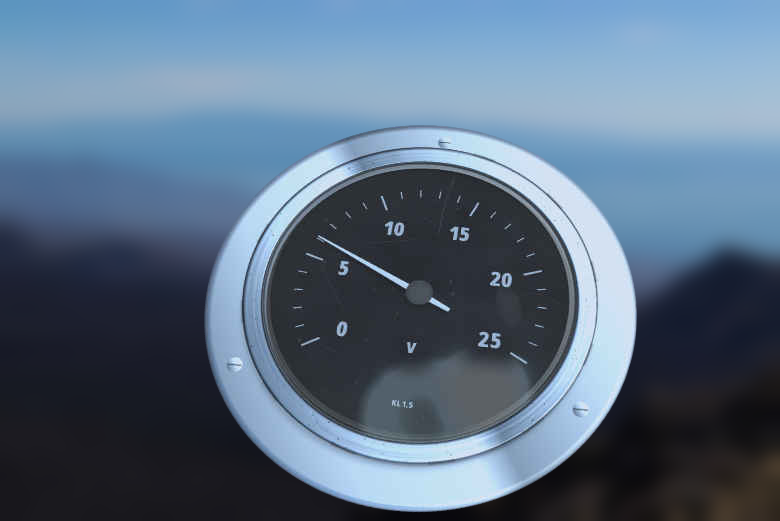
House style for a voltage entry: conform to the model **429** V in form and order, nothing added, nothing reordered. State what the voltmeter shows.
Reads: **6** V
